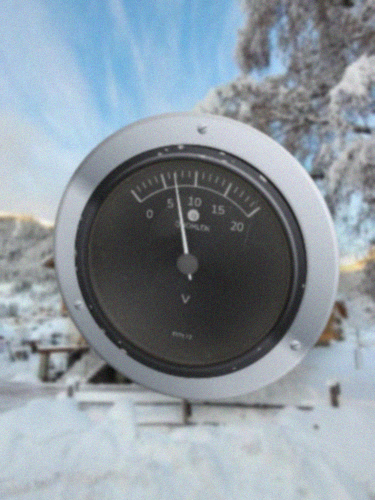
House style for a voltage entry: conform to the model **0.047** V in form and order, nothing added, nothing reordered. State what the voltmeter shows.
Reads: **7** V
